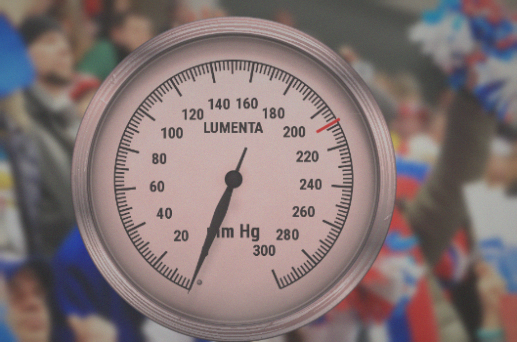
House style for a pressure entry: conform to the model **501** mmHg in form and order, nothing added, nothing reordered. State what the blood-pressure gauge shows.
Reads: **0** mmHg
